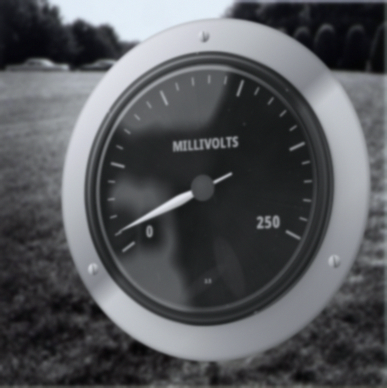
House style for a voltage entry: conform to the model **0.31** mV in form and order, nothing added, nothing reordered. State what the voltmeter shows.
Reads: **10** mV
